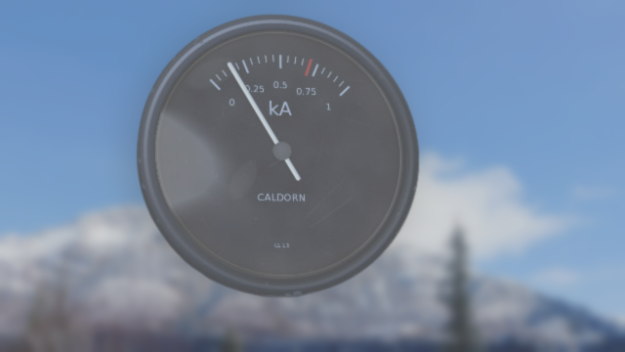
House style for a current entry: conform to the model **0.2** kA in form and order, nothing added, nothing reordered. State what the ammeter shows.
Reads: **0.15** kA
